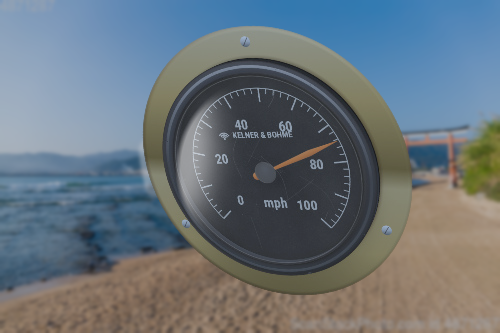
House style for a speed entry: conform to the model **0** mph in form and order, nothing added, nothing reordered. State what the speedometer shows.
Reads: **74** mph
